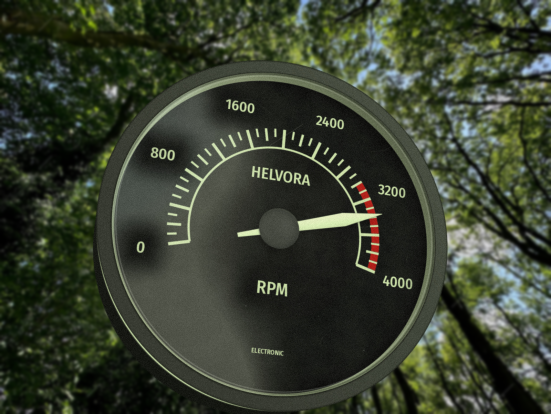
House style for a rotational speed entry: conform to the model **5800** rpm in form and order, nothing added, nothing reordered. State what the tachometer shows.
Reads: **3400** rpm
